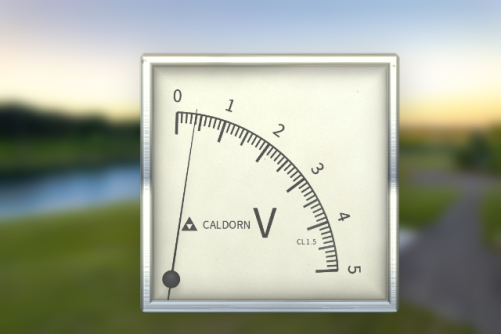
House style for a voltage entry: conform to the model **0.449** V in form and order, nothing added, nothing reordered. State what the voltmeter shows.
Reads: **0.4** V
